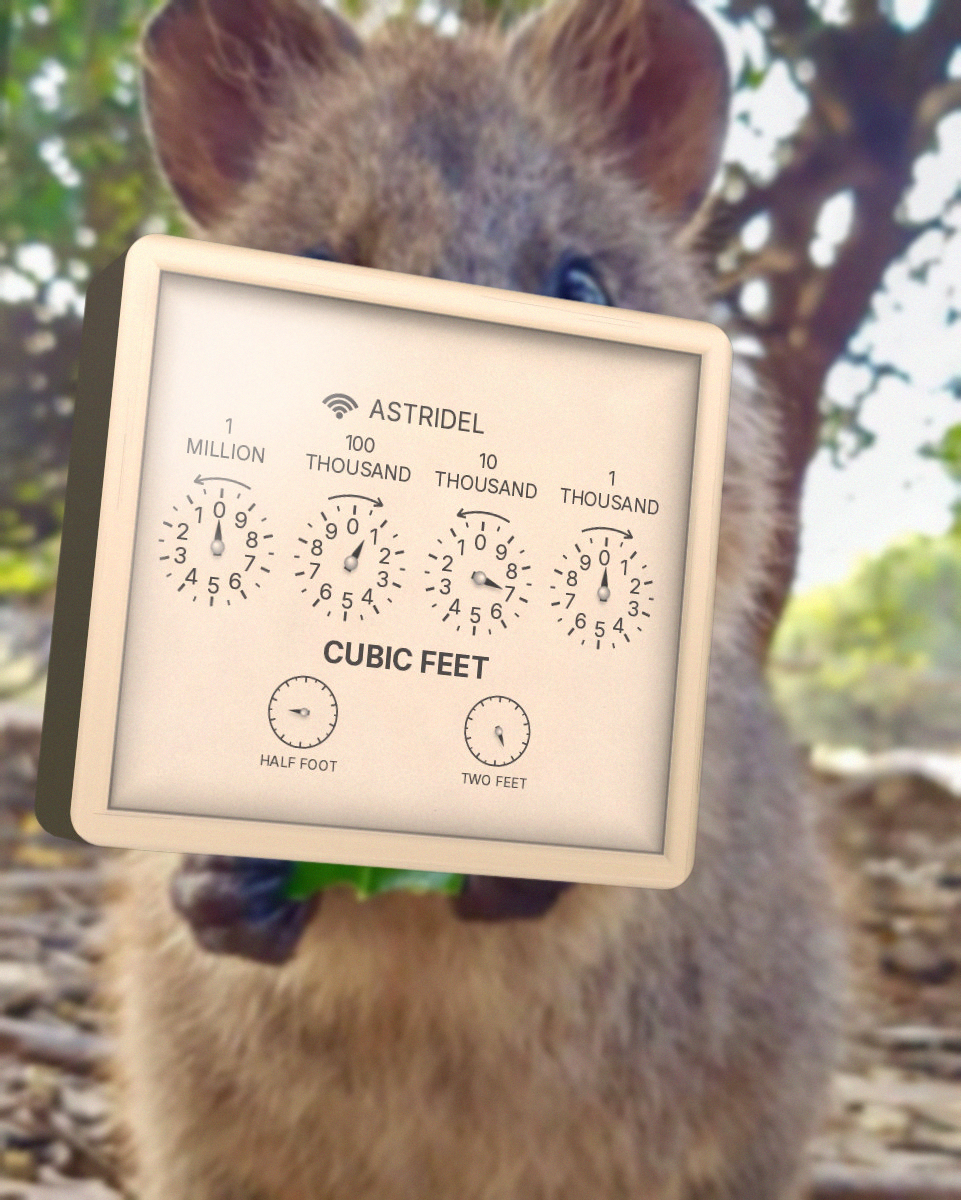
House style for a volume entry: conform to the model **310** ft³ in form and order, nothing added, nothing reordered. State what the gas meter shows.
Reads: **7000** ft³
